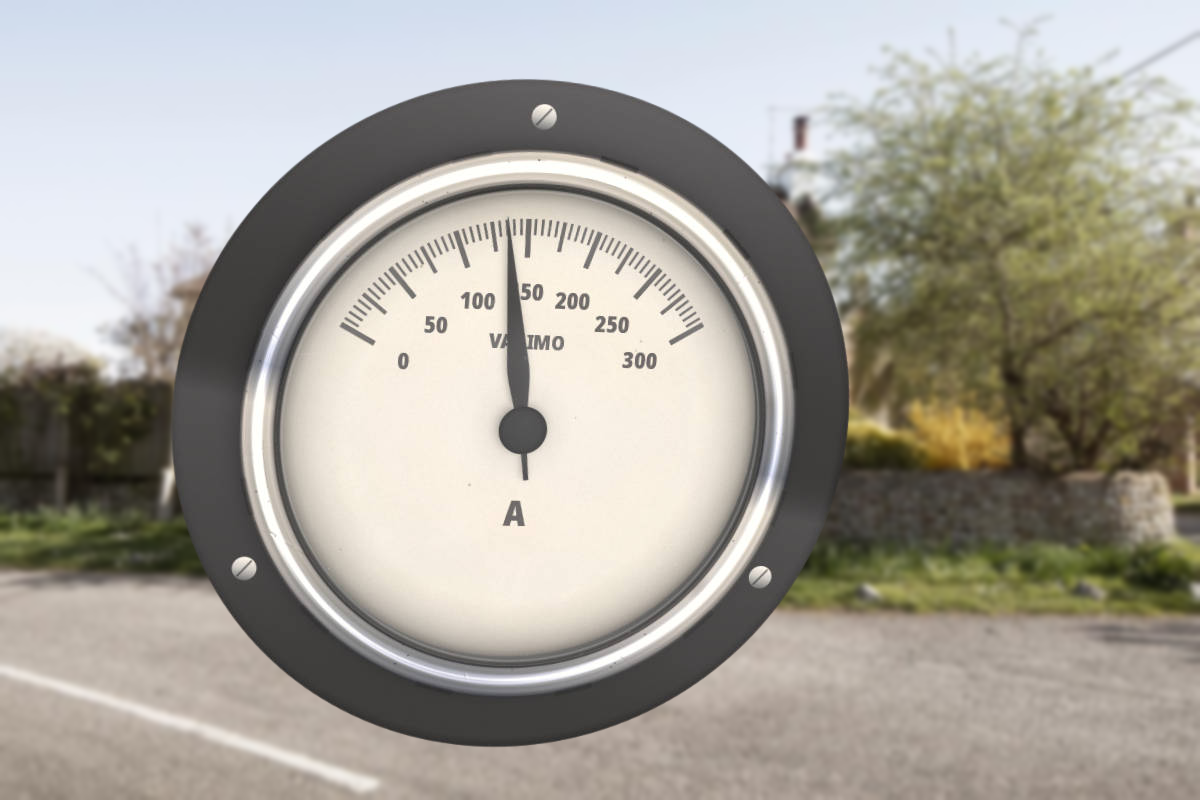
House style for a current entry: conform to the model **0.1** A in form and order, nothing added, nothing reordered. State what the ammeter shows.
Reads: **135** A
